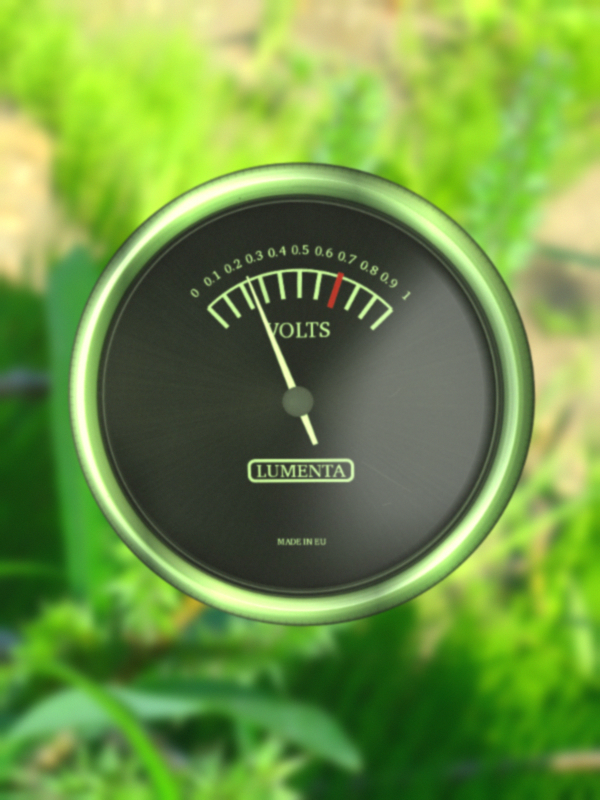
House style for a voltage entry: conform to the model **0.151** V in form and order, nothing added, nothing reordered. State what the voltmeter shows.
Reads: **0.25** V
